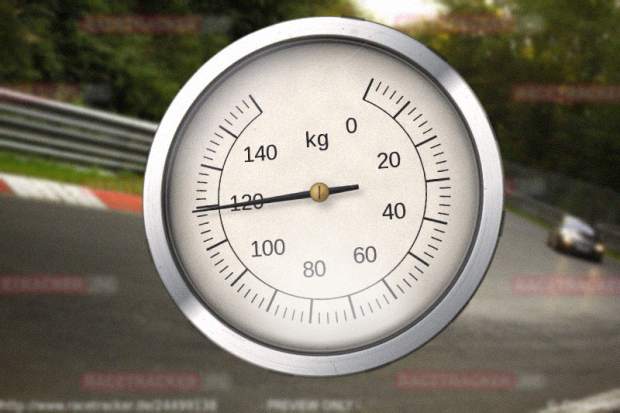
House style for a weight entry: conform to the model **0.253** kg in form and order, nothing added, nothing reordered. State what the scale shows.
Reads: **119** kg
